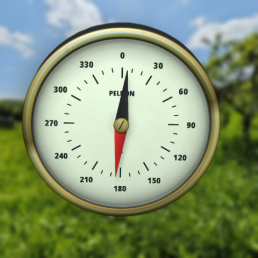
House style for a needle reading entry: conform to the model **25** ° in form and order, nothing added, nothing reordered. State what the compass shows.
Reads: **185** °
